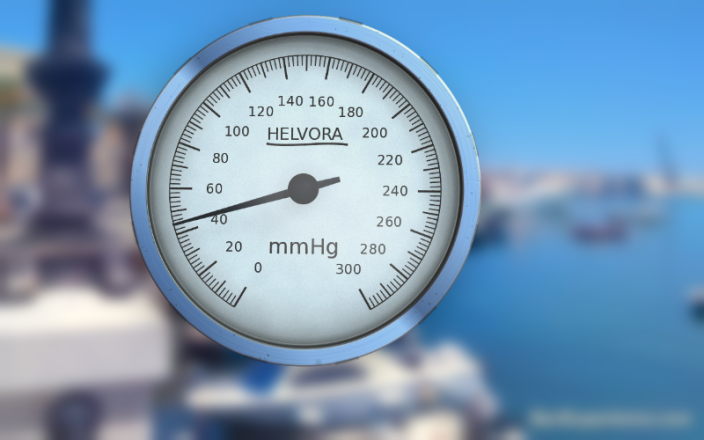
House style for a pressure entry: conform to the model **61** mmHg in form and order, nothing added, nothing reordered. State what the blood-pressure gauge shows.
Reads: **44** mmHg
